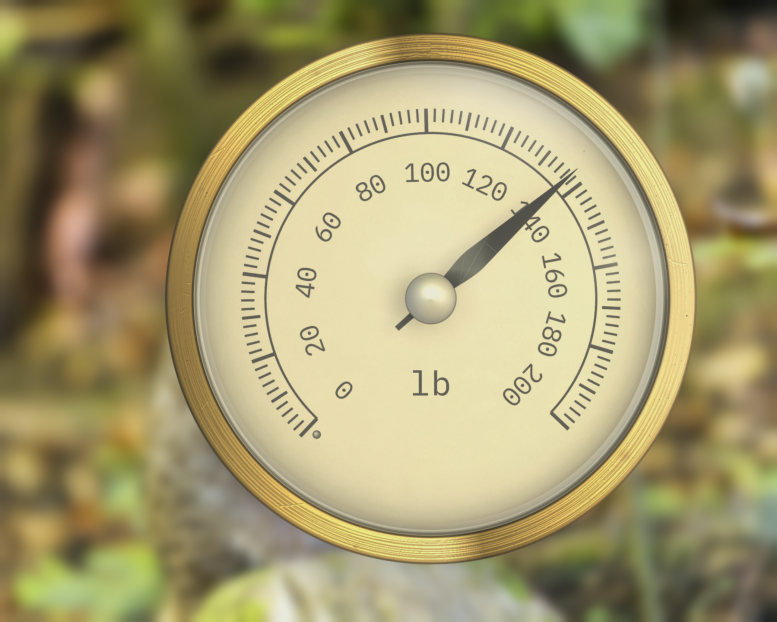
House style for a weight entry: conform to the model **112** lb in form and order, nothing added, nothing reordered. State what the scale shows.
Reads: **137** lb
